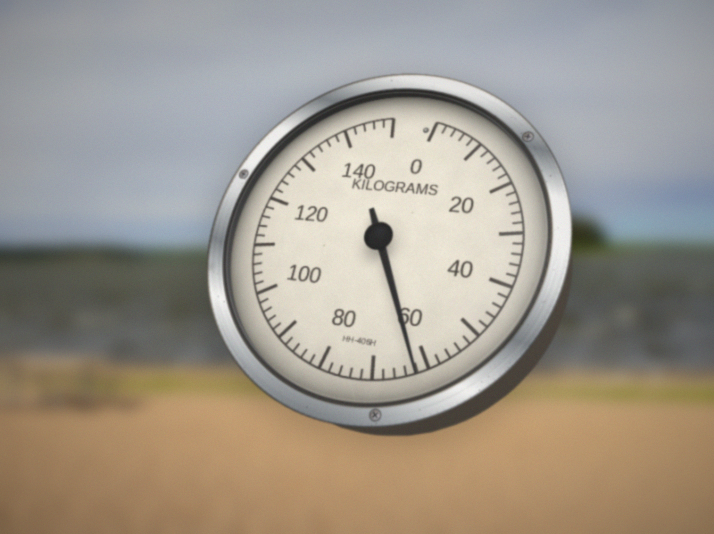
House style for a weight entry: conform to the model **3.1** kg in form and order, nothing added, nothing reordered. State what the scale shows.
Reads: **62** kg
